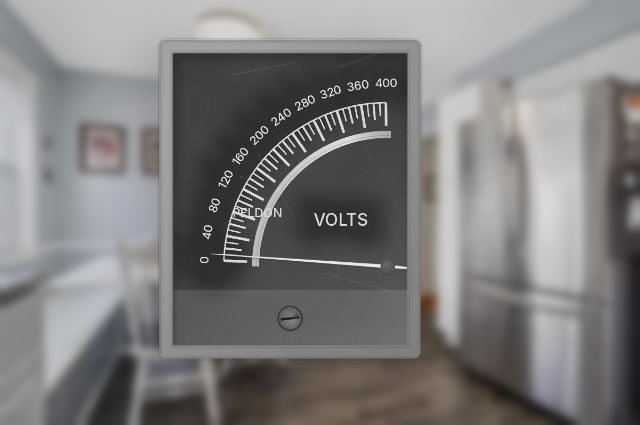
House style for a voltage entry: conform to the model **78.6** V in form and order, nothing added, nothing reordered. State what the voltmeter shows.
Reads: **10** V
